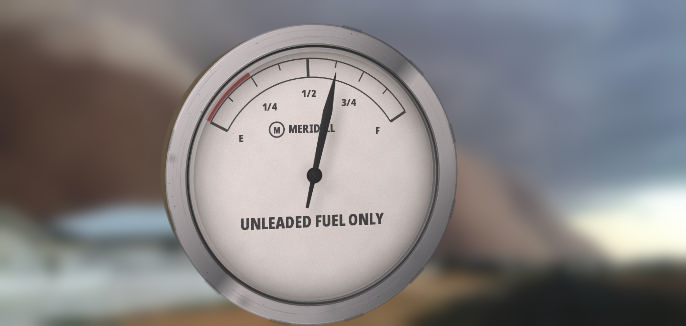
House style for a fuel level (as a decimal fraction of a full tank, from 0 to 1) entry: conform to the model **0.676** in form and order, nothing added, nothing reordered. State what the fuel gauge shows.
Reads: **0.625**
